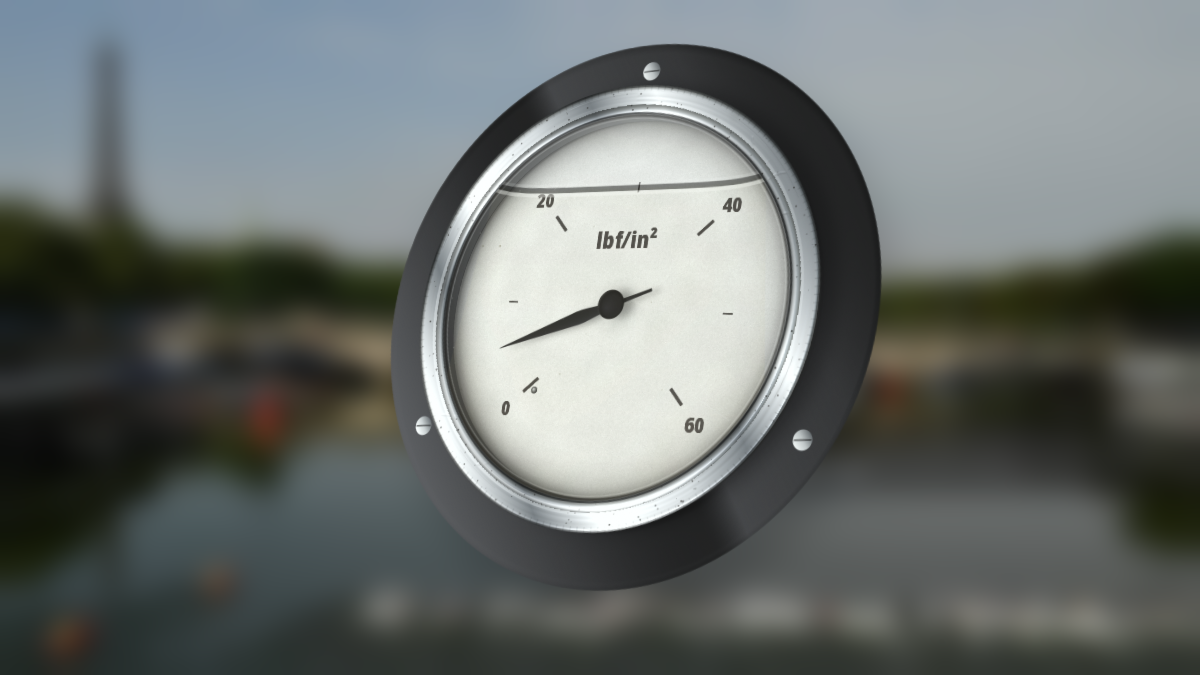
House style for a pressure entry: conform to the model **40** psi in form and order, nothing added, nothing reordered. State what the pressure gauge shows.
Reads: **5** psi
